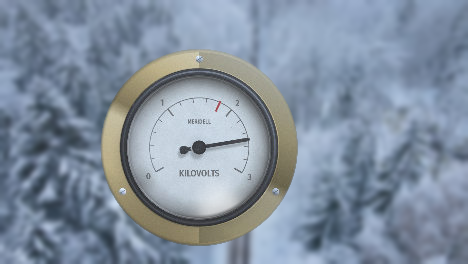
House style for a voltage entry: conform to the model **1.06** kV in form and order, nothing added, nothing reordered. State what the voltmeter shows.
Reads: **2.5** kV
